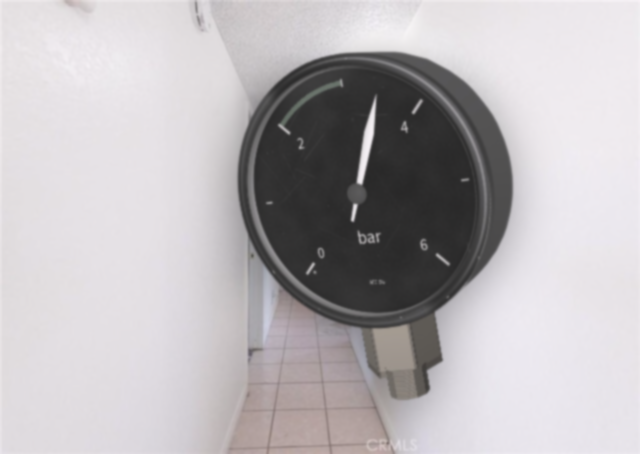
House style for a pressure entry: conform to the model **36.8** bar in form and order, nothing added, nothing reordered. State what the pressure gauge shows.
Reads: **3.5** bar
